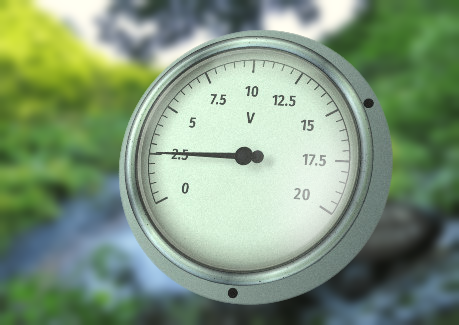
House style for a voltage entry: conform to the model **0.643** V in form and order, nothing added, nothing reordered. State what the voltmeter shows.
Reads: **2.5** V
